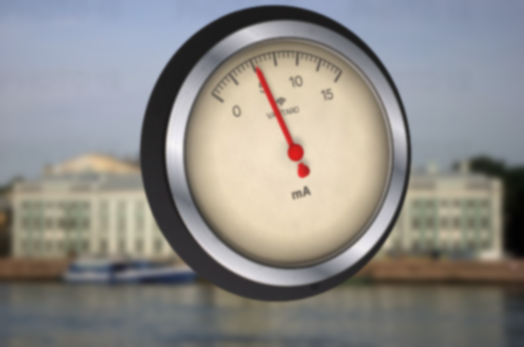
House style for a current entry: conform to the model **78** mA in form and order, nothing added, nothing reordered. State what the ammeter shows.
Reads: **5** mA
